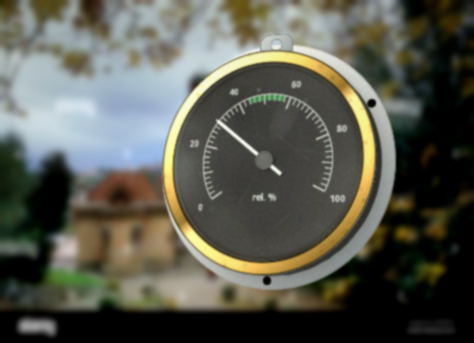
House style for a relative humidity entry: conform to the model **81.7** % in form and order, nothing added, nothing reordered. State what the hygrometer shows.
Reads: **30** %
